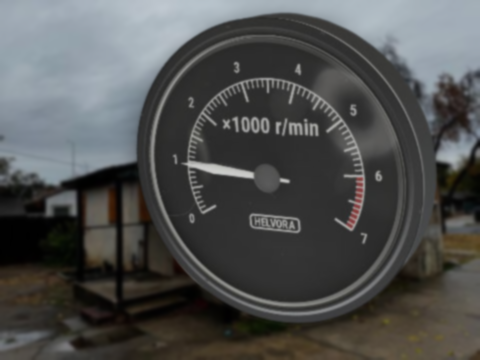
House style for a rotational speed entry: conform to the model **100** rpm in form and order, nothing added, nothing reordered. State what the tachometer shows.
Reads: **1000** rpm
